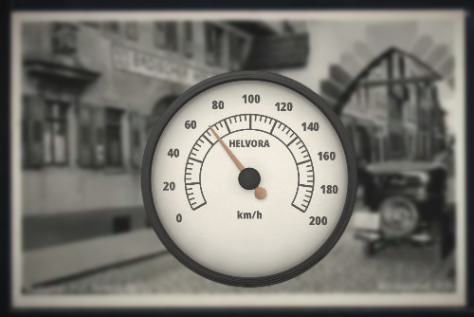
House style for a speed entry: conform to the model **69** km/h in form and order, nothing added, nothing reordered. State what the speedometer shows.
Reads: **68** km/h
